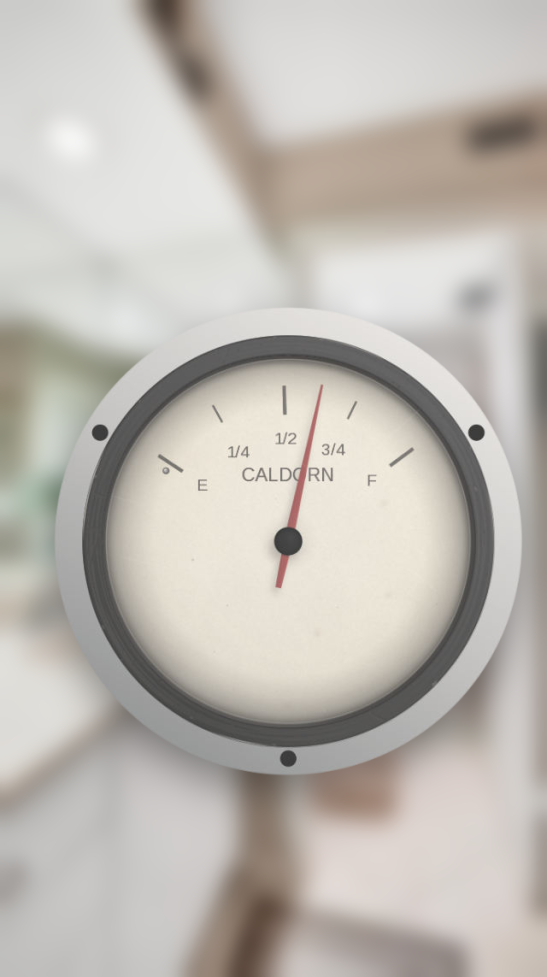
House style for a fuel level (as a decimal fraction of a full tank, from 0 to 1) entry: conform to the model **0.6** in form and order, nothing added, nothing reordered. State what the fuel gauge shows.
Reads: **0.625**
